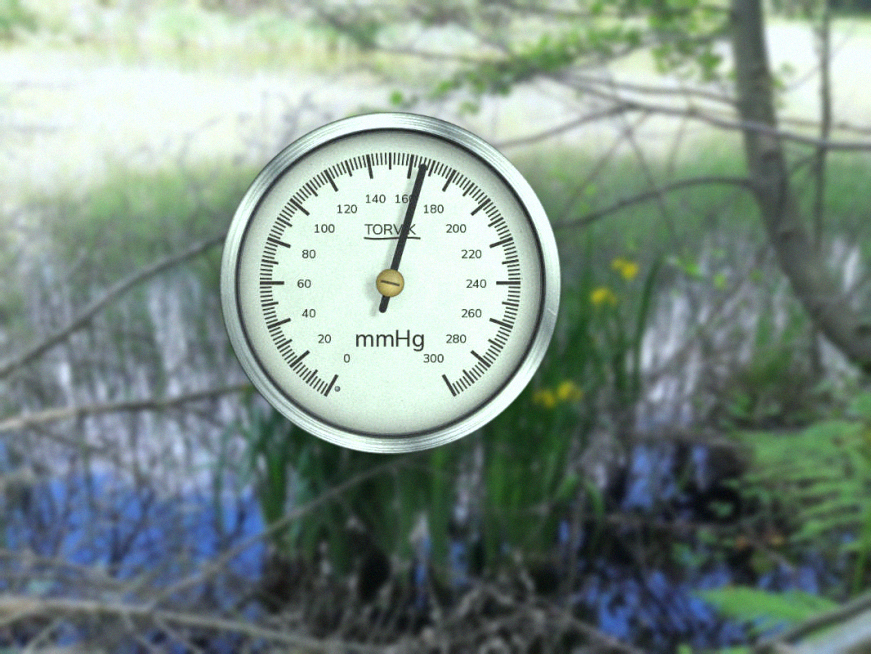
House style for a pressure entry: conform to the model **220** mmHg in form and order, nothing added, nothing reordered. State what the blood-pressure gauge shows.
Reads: **166** mmHg
